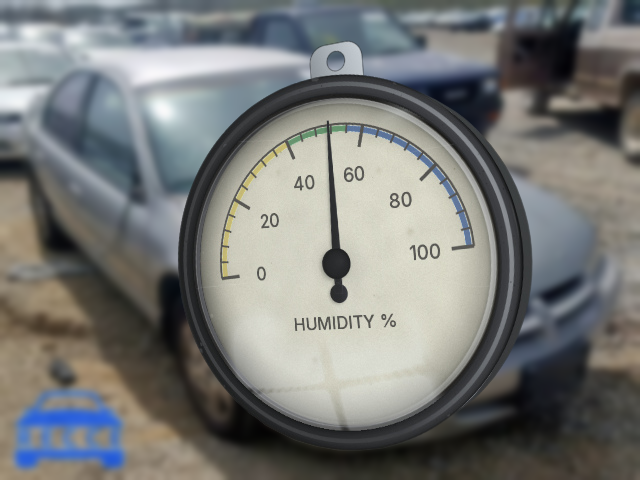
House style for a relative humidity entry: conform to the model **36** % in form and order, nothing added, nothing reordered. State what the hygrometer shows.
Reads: **52** %
